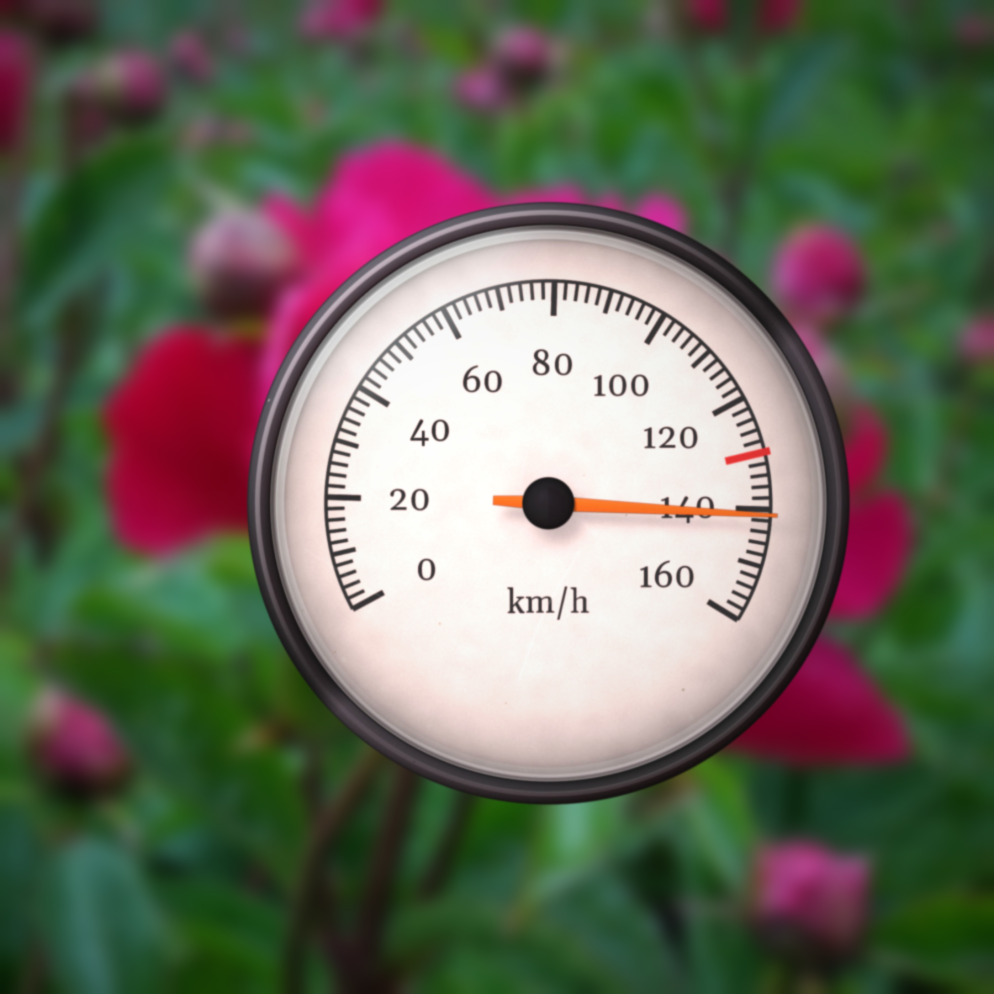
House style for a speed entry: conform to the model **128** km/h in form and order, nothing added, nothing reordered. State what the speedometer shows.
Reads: **141** km/h
